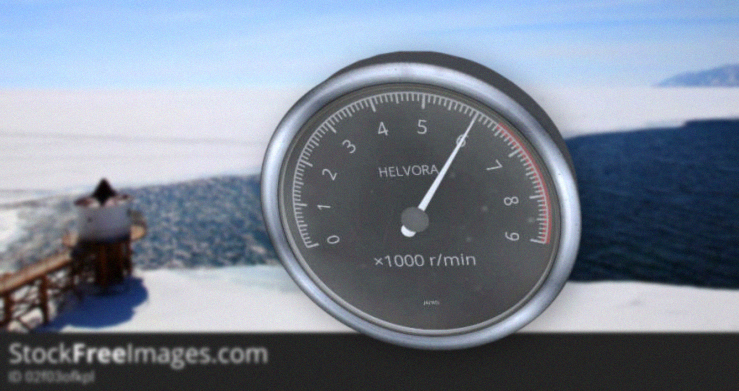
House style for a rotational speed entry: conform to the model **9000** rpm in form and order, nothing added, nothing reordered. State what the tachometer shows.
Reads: **6000** rpm
